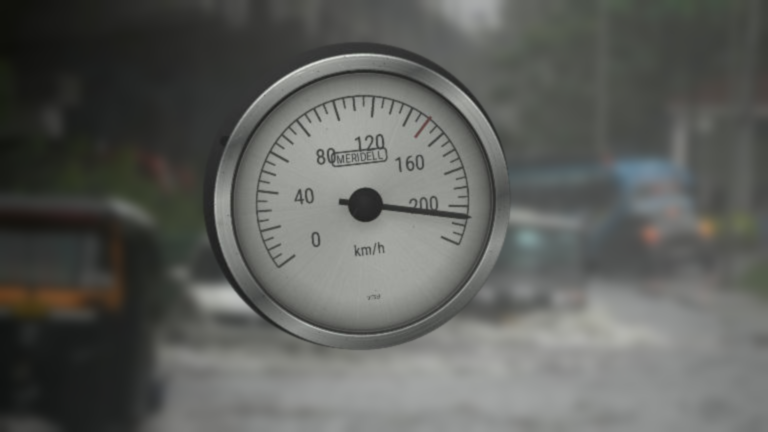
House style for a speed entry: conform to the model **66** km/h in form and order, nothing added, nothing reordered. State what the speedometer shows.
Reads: **205** km/h
